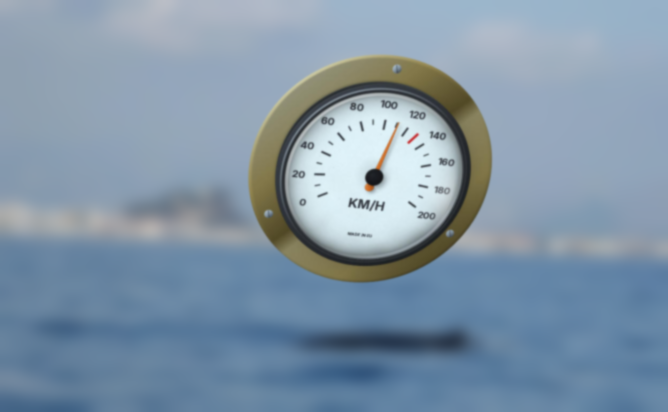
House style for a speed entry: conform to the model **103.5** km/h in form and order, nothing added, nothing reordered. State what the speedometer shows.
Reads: **110** km/h
